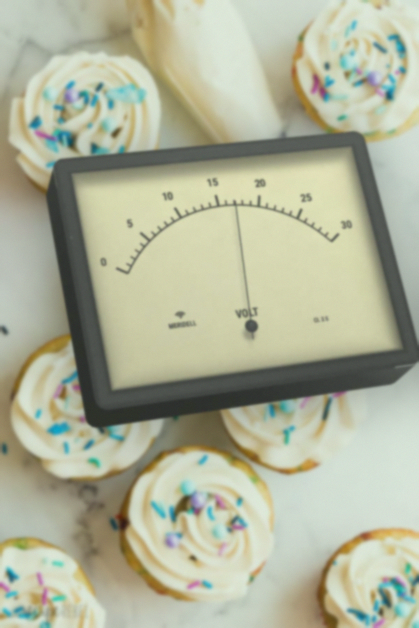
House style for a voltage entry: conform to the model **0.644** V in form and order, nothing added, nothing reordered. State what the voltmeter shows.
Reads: **17** V
